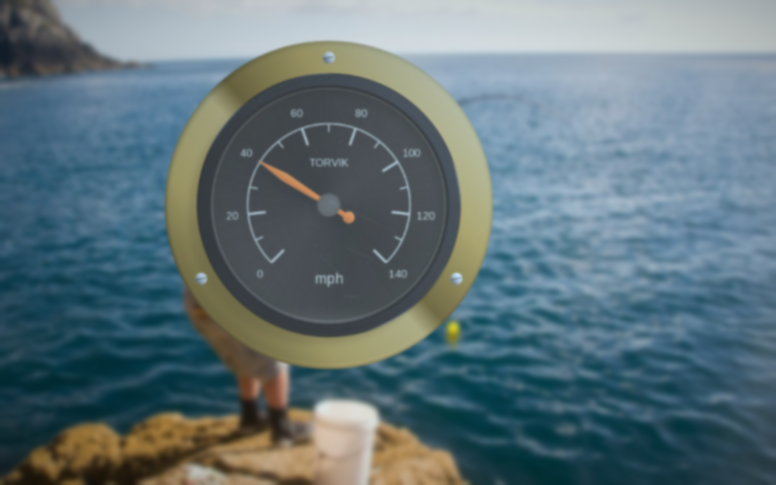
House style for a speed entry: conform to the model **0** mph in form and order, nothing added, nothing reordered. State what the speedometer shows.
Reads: **40** mph
